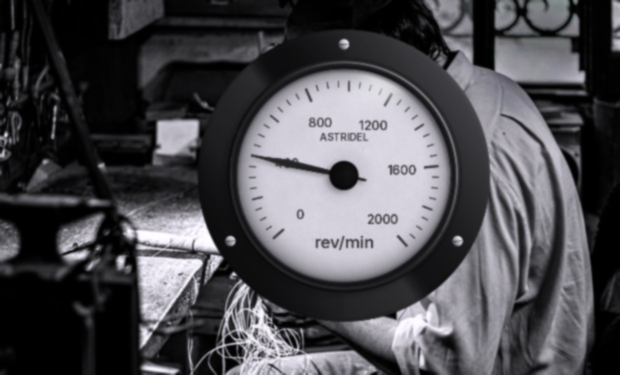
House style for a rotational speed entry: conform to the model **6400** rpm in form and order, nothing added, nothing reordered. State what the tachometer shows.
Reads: **400** rpm
